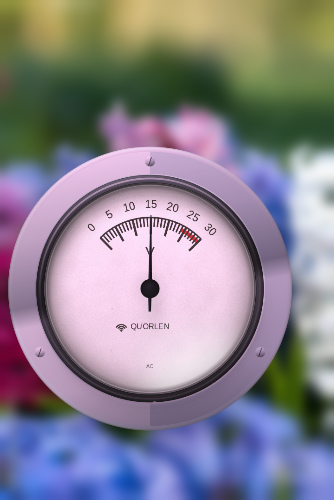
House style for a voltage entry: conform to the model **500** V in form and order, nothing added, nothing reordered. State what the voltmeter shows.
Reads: **15** V
